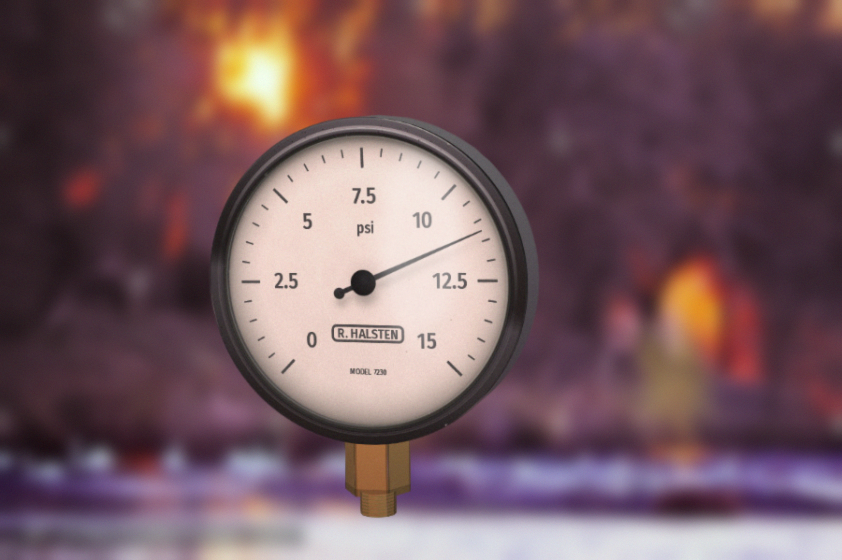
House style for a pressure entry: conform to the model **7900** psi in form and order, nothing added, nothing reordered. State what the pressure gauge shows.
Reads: **11.25** psi
